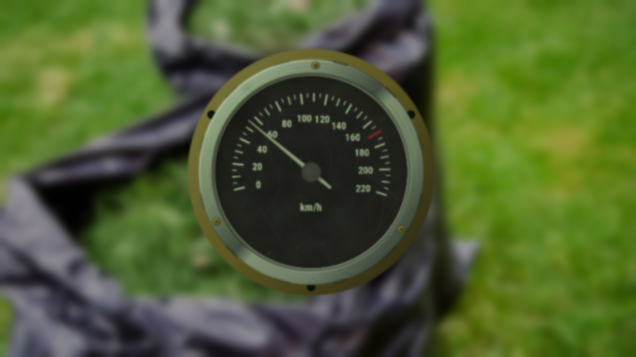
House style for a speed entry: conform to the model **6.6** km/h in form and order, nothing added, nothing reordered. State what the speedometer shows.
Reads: **55** km/h
